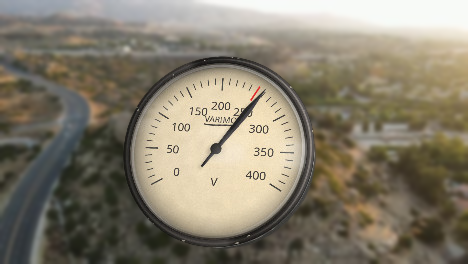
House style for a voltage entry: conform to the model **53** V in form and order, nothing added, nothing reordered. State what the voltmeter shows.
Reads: **260** V
